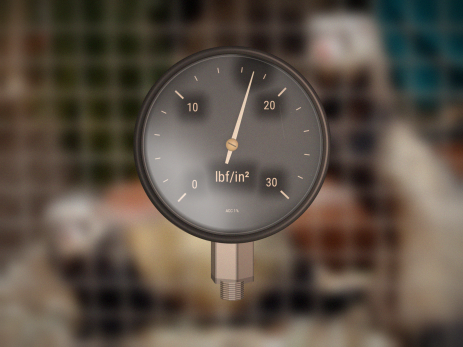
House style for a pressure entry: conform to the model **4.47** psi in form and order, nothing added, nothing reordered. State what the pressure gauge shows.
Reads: **17** psi
